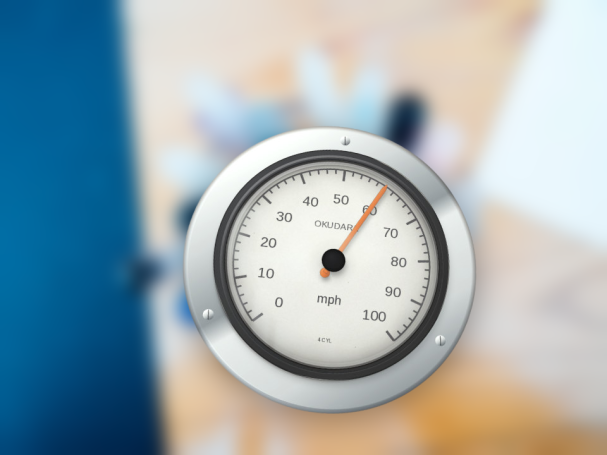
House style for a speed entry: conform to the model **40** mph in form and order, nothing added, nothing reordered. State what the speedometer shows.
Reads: **60** mph
